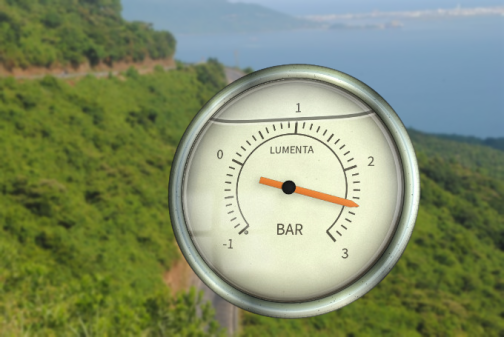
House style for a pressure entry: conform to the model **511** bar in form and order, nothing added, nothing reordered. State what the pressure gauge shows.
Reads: **2.5** bar
